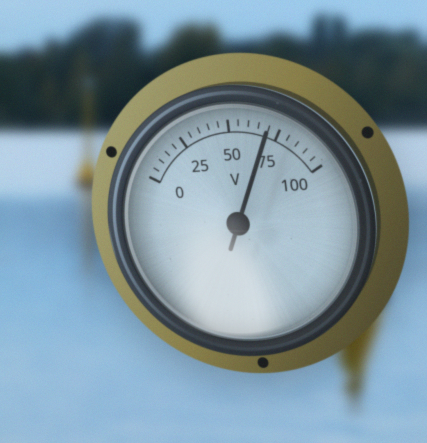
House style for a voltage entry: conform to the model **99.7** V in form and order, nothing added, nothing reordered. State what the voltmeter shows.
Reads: **70** V
